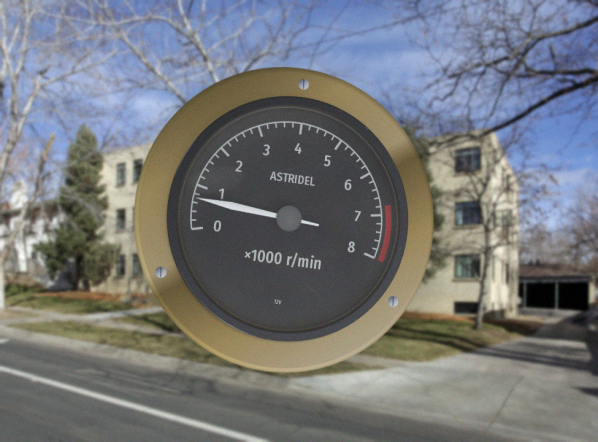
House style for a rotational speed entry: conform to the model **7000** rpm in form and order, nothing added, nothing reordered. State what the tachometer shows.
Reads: **700** rpm
